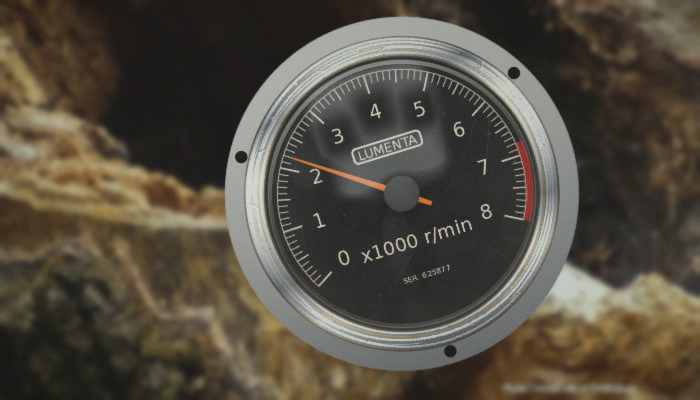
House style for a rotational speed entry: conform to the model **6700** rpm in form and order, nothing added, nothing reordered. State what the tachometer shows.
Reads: **2200** rpm
